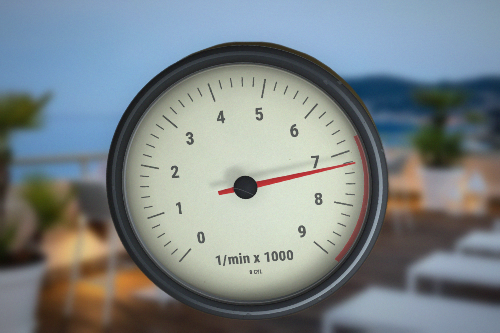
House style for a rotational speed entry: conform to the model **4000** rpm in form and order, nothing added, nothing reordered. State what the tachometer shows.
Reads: **7200** rpm
